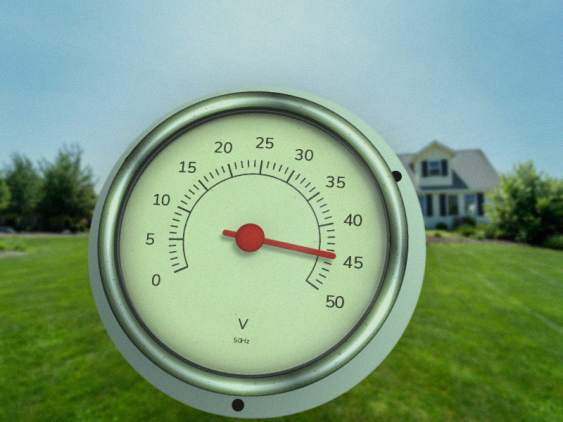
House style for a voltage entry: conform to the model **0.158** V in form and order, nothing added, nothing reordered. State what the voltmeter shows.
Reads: **45** V
